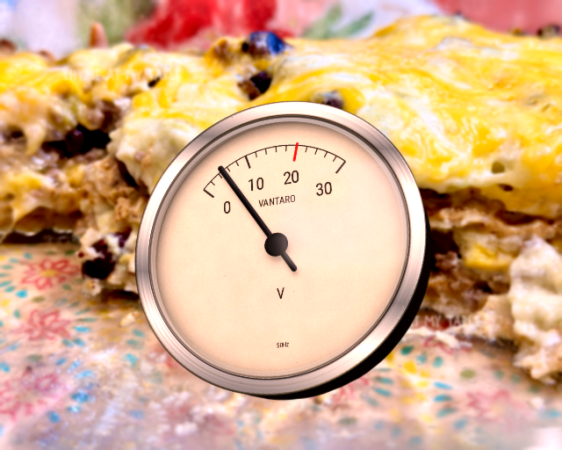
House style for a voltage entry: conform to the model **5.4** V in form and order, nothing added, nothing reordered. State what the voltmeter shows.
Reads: **5** V
